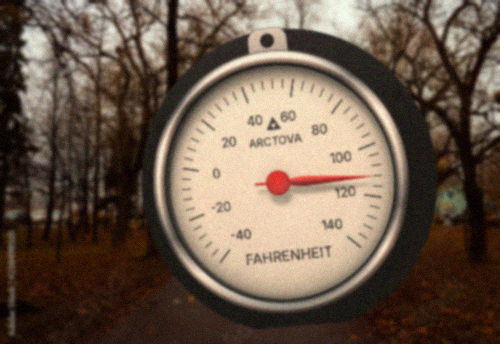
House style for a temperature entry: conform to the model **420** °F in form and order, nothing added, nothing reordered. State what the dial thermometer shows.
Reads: **112** °F
